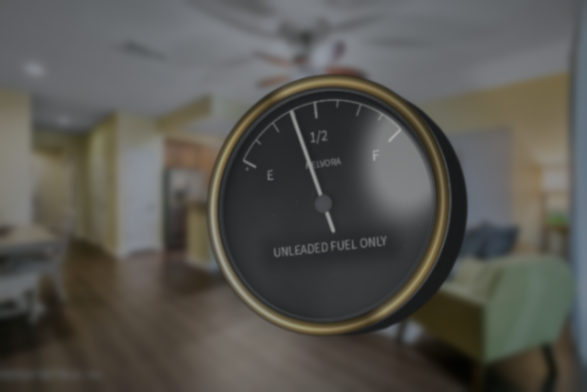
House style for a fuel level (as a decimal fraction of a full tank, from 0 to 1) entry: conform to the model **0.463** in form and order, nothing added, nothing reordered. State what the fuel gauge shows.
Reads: **0.375**
